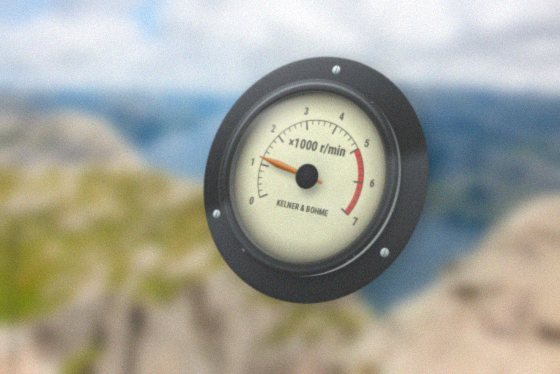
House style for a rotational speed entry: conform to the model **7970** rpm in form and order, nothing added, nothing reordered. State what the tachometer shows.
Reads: **1200** rpm
